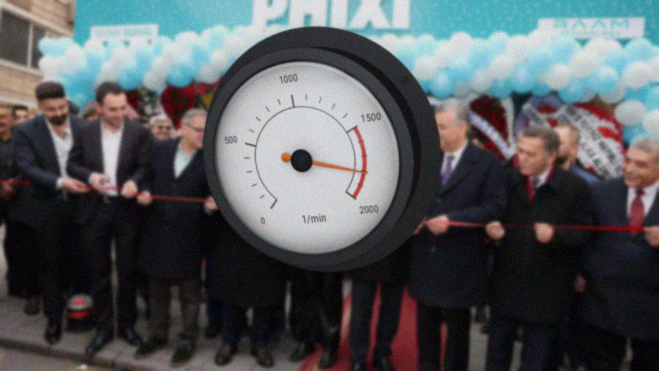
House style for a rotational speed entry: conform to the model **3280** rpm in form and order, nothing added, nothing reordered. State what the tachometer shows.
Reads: **1800** rpm
